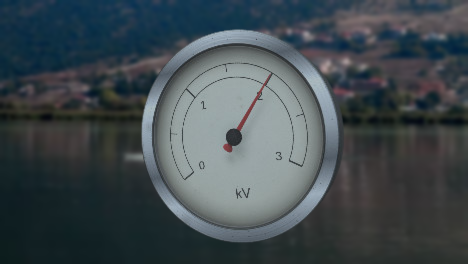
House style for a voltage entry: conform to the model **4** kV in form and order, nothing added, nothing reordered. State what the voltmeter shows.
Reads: **2** kV
